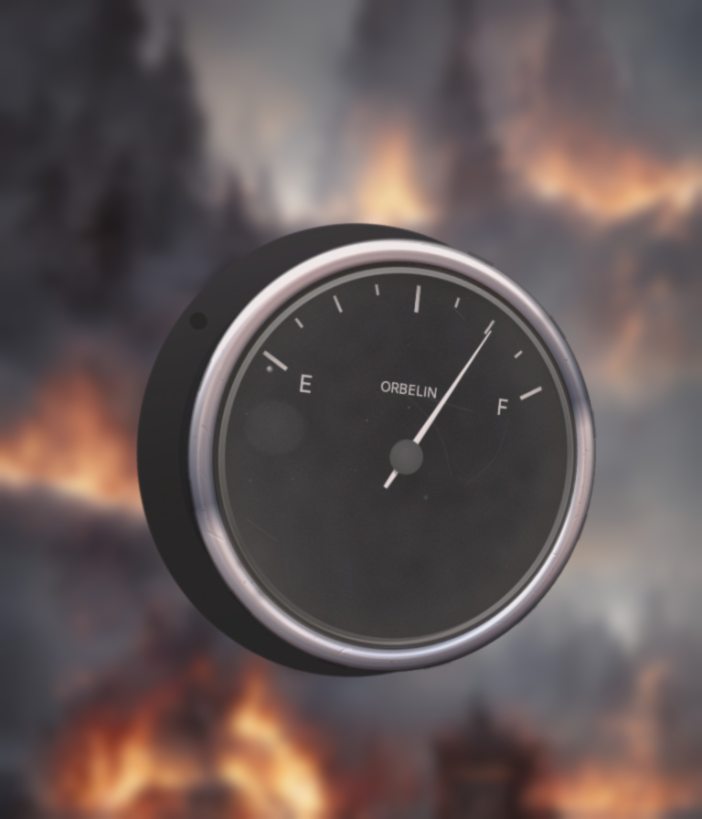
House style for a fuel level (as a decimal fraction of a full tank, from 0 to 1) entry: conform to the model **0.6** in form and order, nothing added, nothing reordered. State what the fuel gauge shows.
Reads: **0.75**
